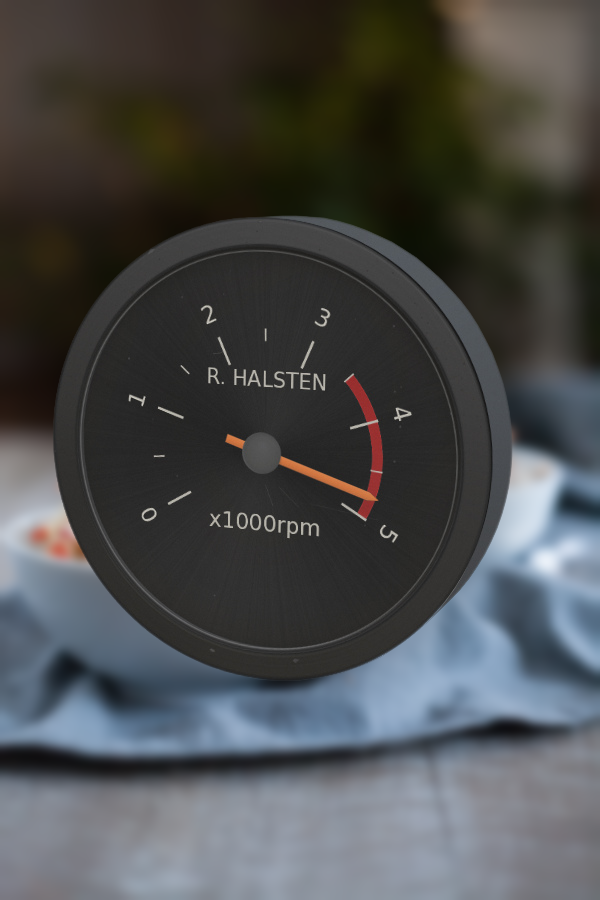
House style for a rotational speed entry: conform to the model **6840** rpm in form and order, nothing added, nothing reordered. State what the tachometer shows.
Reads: **4750** rpm
